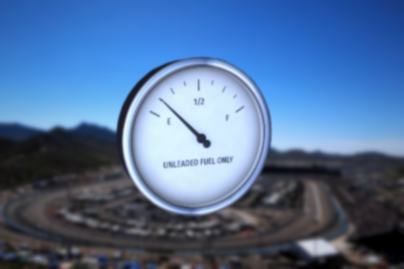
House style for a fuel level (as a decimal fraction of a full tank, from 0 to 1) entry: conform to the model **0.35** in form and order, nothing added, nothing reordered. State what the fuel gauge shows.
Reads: **0.125**
